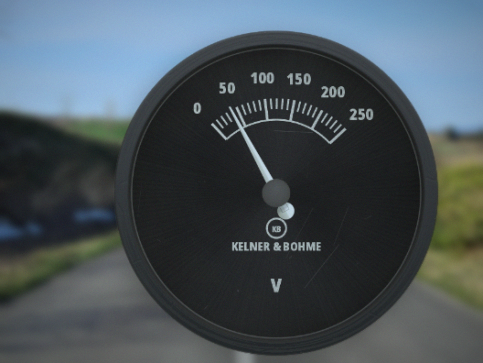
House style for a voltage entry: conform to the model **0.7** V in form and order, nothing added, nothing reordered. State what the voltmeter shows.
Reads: **40** V
